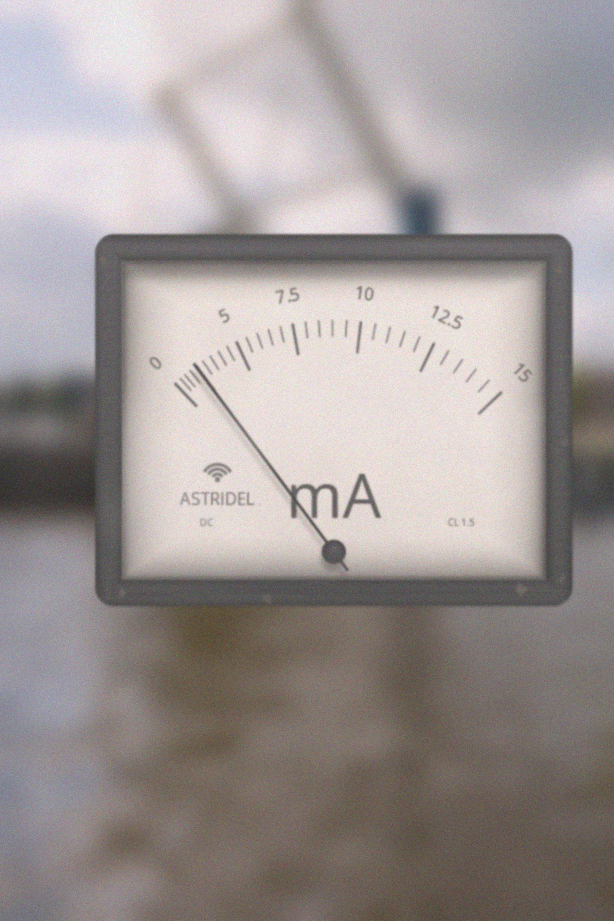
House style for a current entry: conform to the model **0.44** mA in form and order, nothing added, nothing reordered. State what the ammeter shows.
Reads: **2.5** mA
